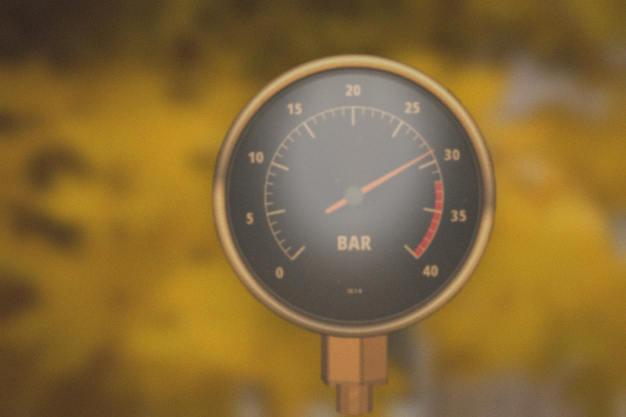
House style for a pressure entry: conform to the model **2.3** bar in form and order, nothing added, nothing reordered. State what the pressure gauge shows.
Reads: **29** bar
